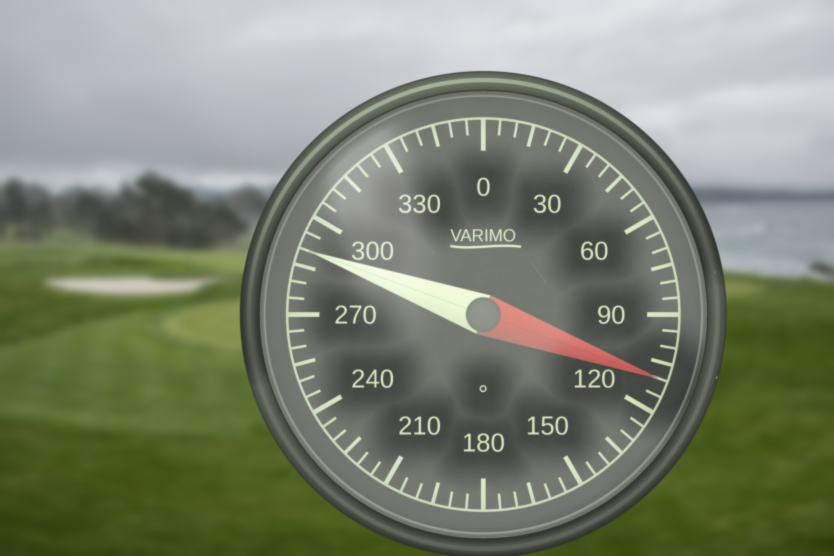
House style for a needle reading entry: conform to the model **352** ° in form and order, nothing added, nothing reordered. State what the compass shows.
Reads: **110** °
